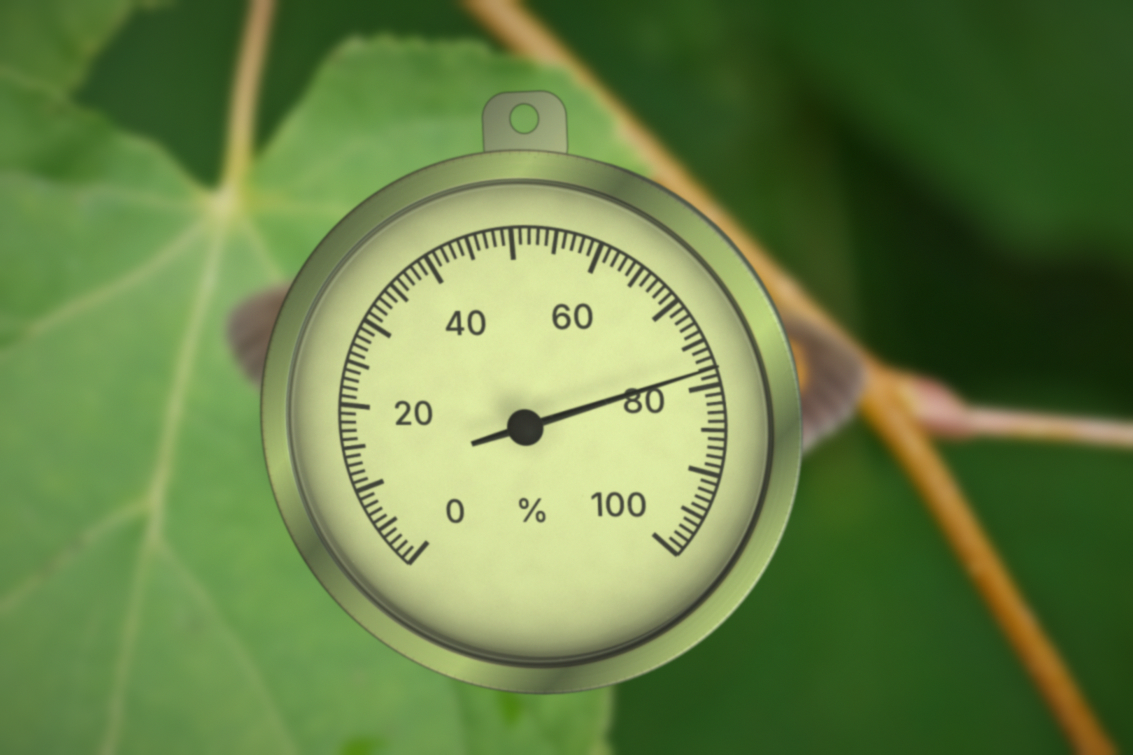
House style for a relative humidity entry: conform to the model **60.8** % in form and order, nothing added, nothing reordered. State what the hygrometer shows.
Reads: **78** %
